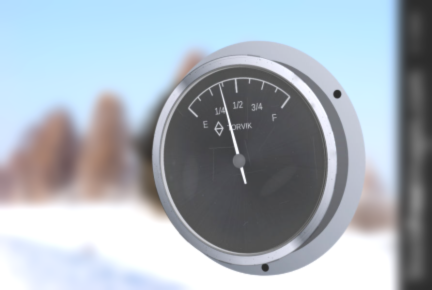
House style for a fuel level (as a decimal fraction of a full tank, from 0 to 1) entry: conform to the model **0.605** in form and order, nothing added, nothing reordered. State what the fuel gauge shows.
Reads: **0.375**
